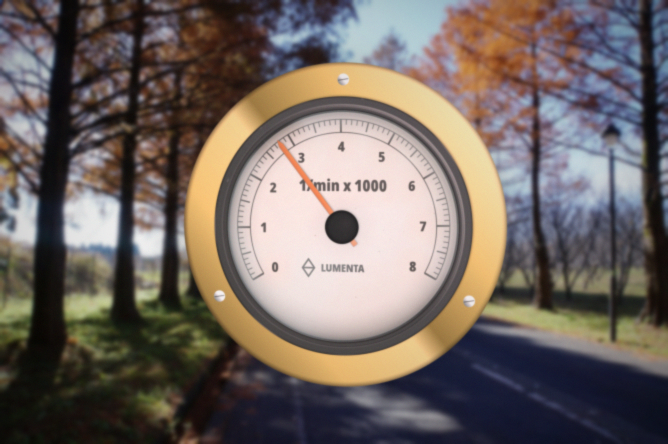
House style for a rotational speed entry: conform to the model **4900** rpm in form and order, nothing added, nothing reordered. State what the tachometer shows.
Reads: **2800** rpm
